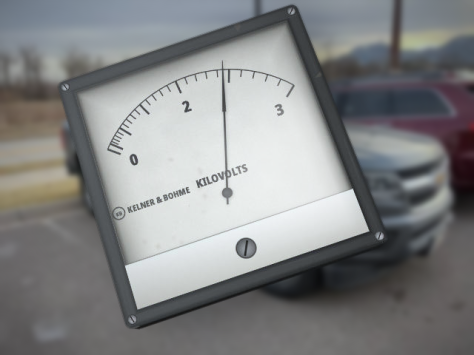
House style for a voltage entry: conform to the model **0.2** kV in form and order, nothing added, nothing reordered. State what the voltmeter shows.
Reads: **2.45** kV
